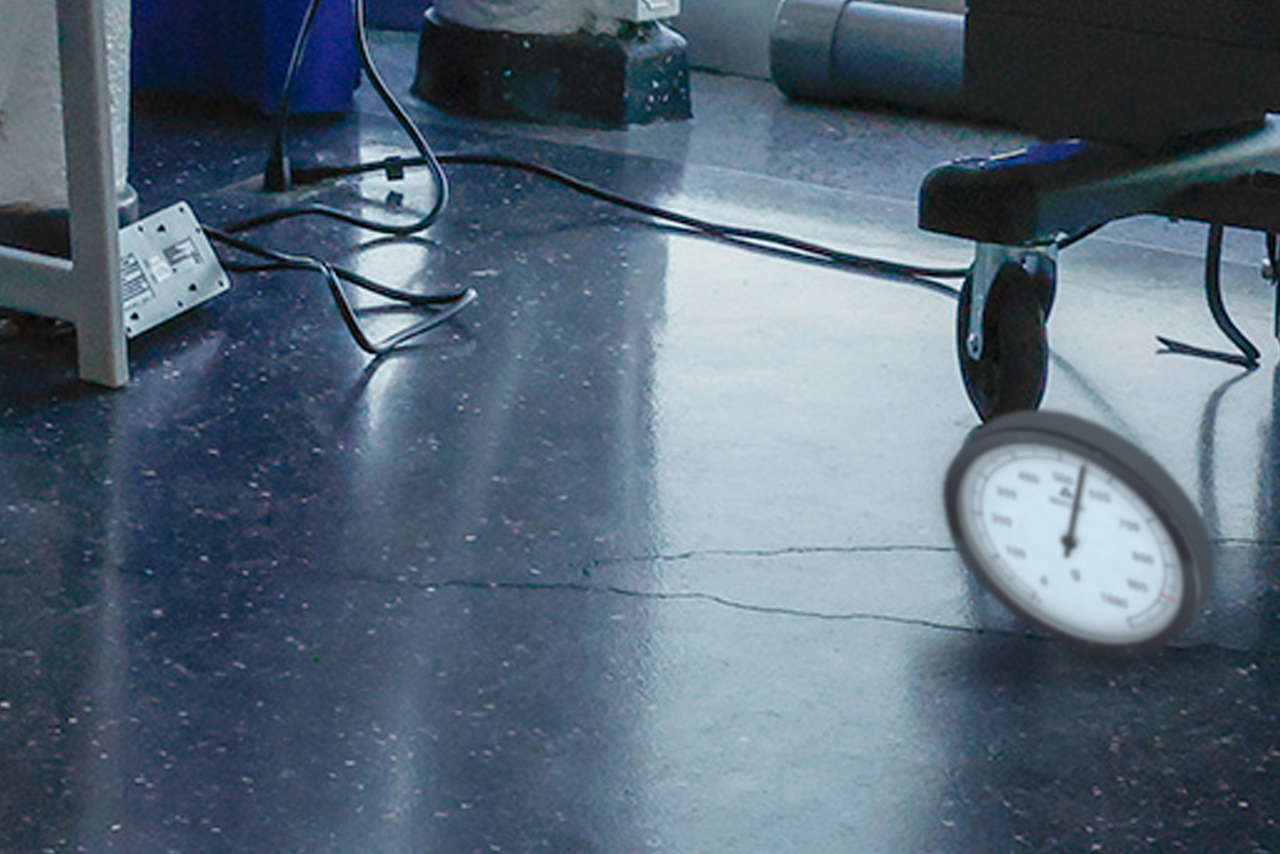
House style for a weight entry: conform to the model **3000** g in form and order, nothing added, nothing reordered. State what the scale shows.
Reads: **550** g
